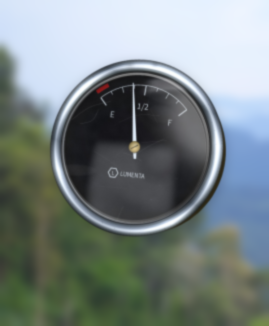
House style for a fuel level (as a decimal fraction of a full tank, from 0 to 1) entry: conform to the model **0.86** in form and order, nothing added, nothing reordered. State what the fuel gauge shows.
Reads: **0.375**
